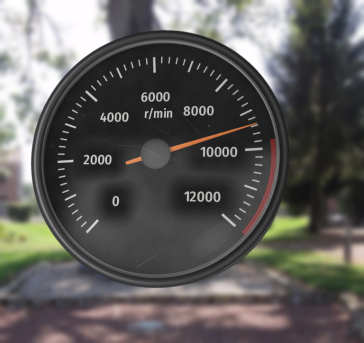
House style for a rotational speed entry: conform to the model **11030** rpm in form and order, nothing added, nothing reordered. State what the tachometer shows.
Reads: **9400** rpm
